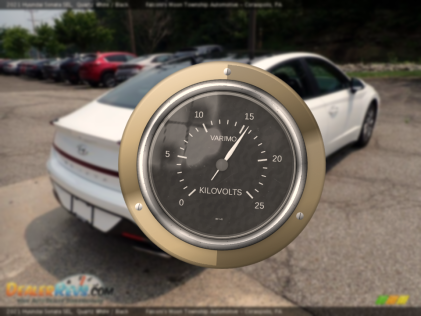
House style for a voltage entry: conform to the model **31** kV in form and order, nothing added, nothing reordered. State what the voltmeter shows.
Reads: **15.5** kV
